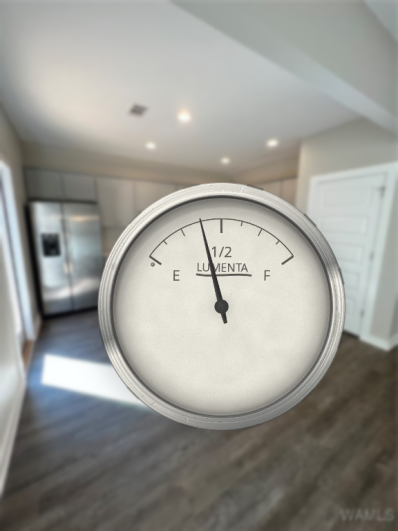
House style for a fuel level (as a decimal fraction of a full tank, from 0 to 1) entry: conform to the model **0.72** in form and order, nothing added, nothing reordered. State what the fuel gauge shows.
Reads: **0.375**
